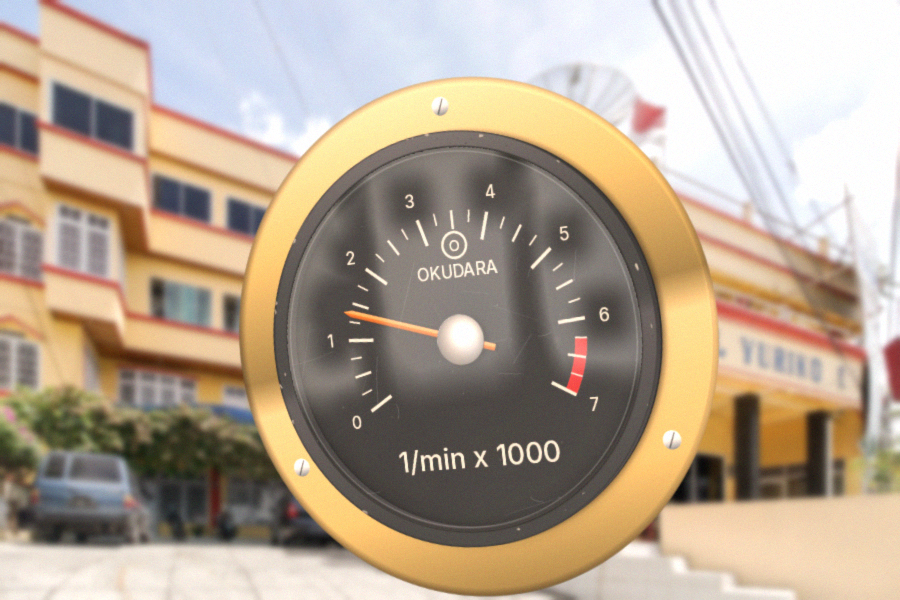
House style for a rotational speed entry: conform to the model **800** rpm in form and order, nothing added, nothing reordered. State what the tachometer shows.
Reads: **1375** rpm
